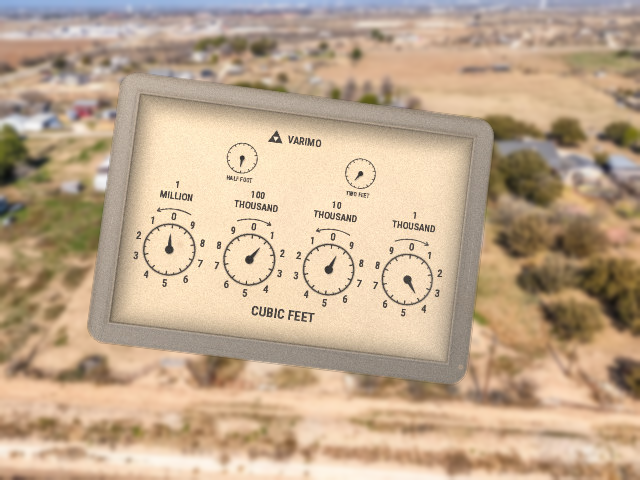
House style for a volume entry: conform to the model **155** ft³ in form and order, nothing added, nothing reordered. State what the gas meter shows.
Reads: **9400** ft³
